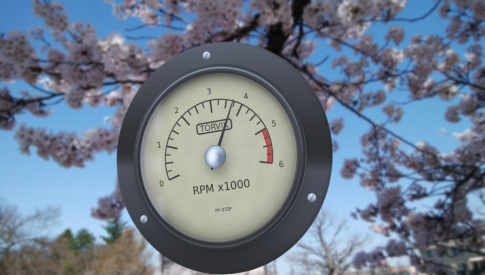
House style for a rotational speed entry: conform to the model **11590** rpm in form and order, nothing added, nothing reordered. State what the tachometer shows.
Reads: **3750** rpm
